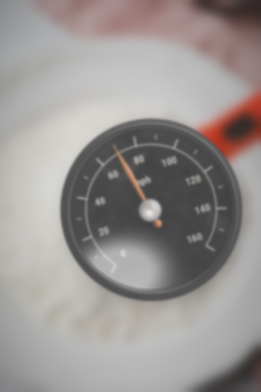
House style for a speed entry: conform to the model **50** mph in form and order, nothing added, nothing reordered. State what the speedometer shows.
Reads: **70** mph
